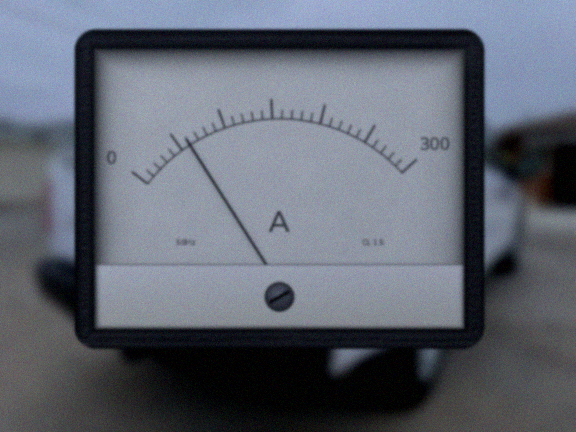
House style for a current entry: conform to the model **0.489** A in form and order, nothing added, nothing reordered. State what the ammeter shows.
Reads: **60** A
